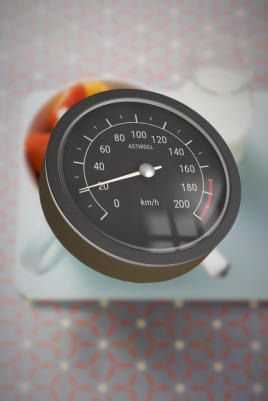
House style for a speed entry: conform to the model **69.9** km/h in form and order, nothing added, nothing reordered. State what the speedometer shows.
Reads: **20** km/h
